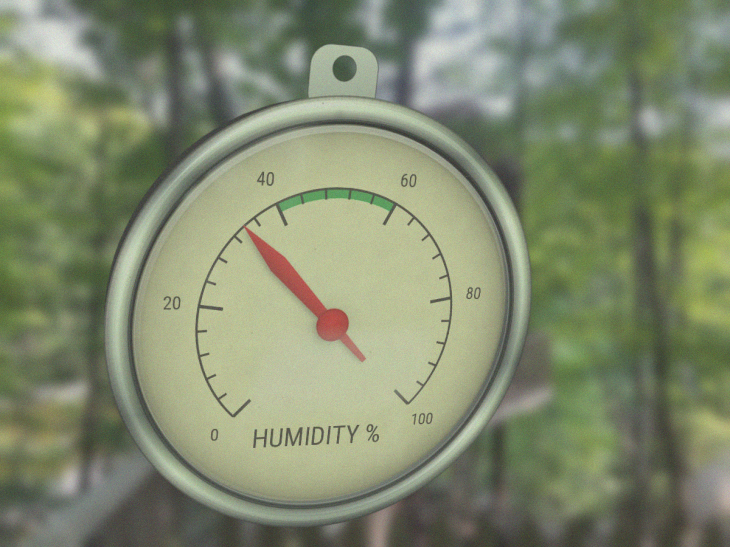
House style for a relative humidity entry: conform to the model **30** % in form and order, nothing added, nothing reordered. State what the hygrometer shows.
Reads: **34** %
